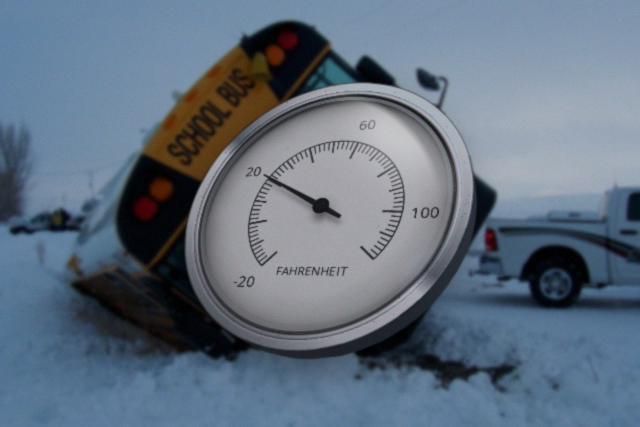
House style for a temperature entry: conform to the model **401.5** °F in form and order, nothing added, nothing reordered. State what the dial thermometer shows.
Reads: **20** °F
